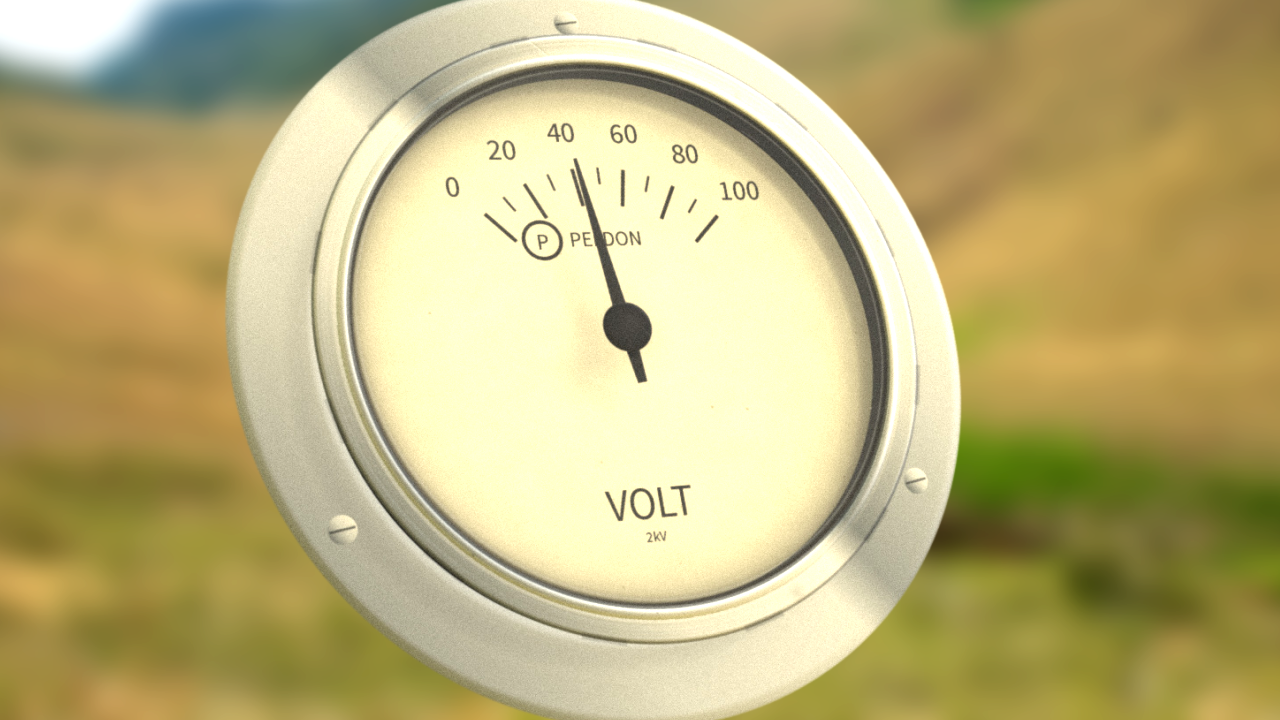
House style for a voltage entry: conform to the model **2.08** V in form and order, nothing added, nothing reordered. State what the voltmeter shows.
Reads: **40** V
